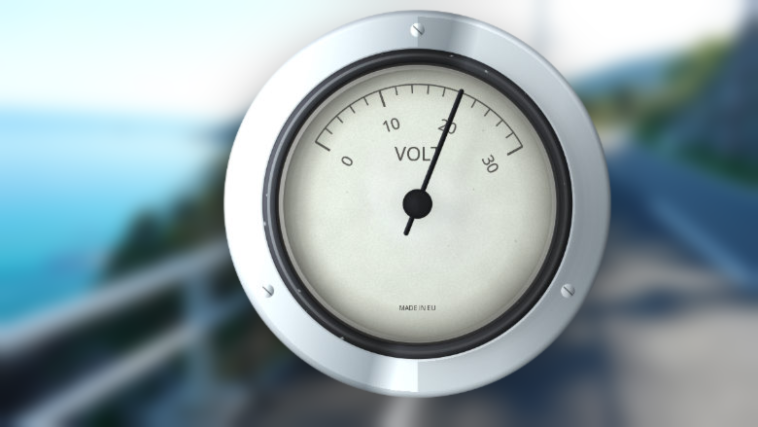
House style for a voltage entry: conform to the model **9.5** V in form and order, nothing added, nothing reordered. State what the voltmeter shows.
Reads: **20** V
